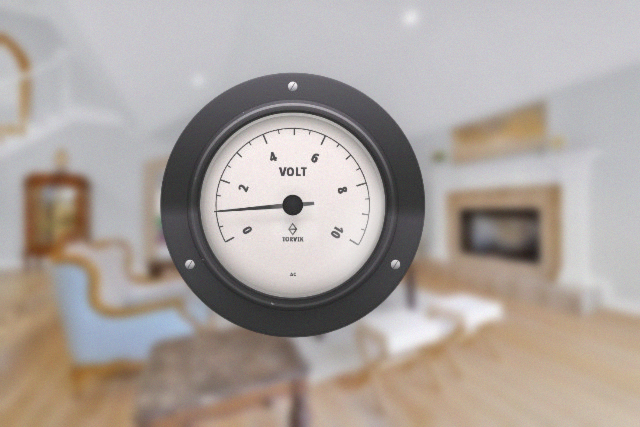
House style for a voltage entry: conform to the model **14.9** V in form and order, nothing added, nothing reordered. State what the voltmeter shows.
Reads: **1** V
